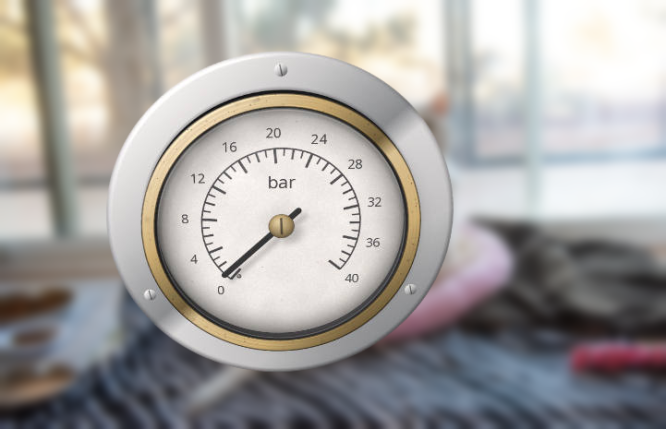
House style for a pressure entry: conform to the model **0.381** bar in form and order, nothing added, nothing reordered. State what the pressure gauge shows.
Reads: **1** bar
